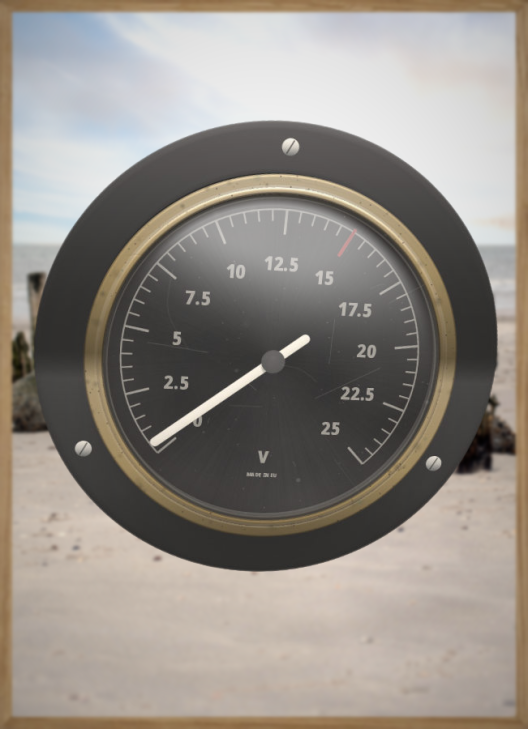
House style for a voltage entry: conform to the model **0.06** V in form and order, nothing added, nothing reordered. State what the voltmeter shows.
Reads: **0.5** V
